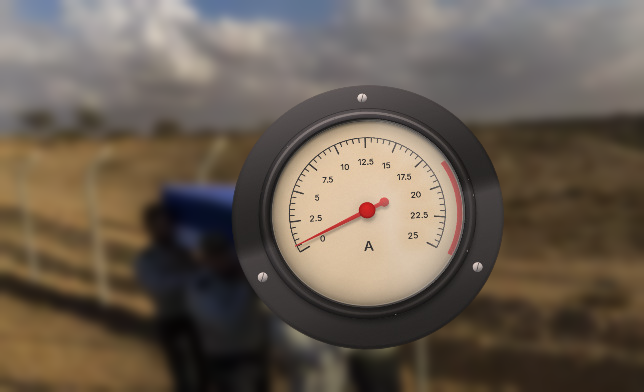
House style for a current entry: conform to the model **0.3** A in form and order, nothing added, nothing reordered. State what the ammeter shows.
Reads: **0.5** A
